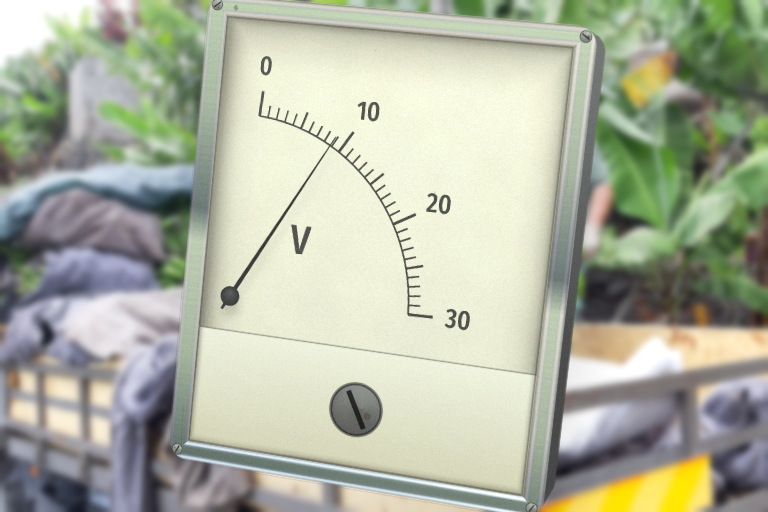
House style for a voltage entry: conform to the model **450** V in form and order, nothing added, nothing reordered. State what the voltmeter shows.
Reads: **9** V
